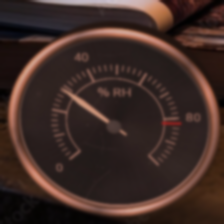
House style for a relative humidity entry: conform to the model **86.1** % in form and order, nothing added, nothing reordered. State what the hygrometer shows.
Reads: **30** %
